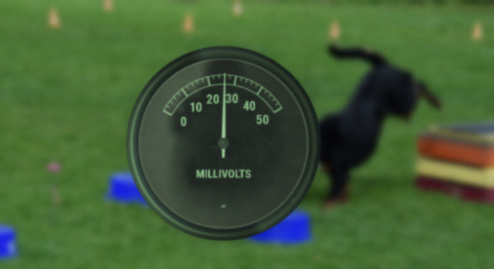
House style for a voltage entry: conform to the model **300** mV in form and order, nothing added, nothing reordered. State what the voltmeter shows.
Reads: **26** mV
